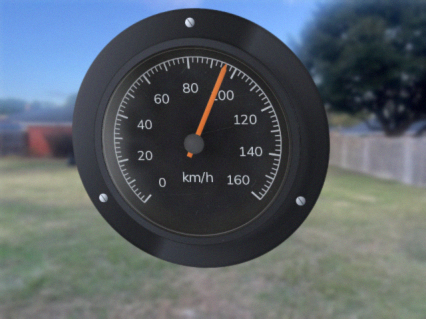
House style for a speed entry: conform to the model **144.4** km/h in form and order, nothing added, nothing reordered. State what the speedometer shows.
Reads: **96** km/h
